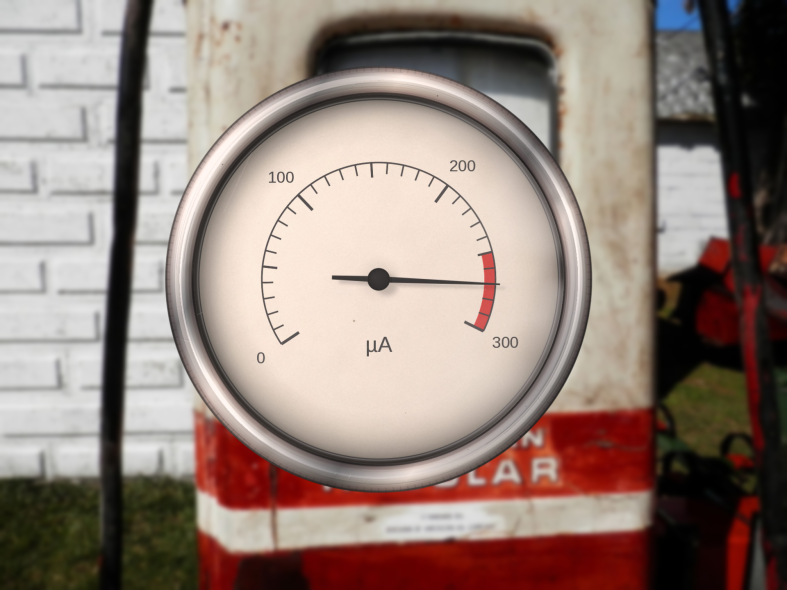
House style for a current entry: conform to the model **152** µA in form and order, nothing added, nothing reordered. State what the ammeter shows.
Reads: **270** µA
